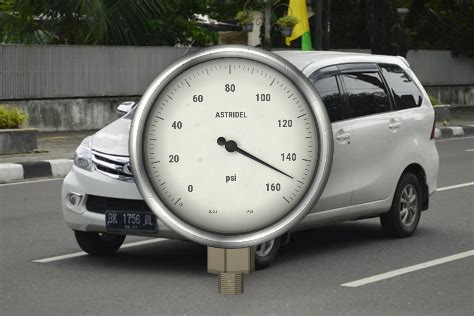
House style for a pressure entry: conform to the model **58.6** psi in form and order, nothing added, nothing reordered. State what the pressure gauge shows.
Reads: **150** psi
